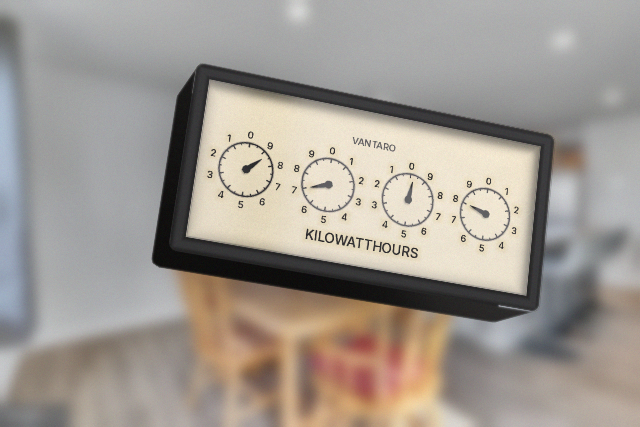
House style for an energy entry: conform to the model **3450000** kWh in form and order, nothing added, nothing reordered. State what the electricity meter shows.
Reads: **8698** kWh
